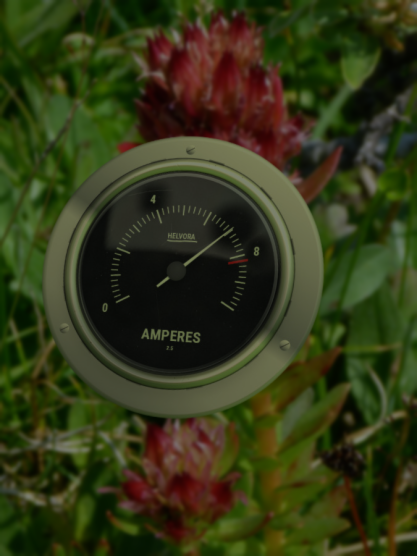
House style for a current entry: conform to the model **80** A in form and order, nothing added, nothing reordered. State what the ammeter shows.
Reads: **7** A
